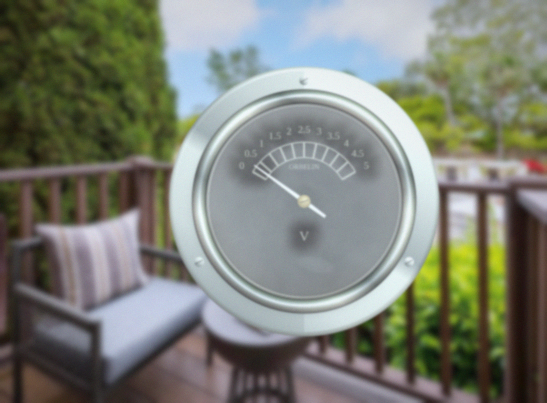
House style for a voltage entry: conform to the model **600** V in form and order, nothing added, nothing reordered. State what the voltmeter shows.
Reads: **0.25** V
